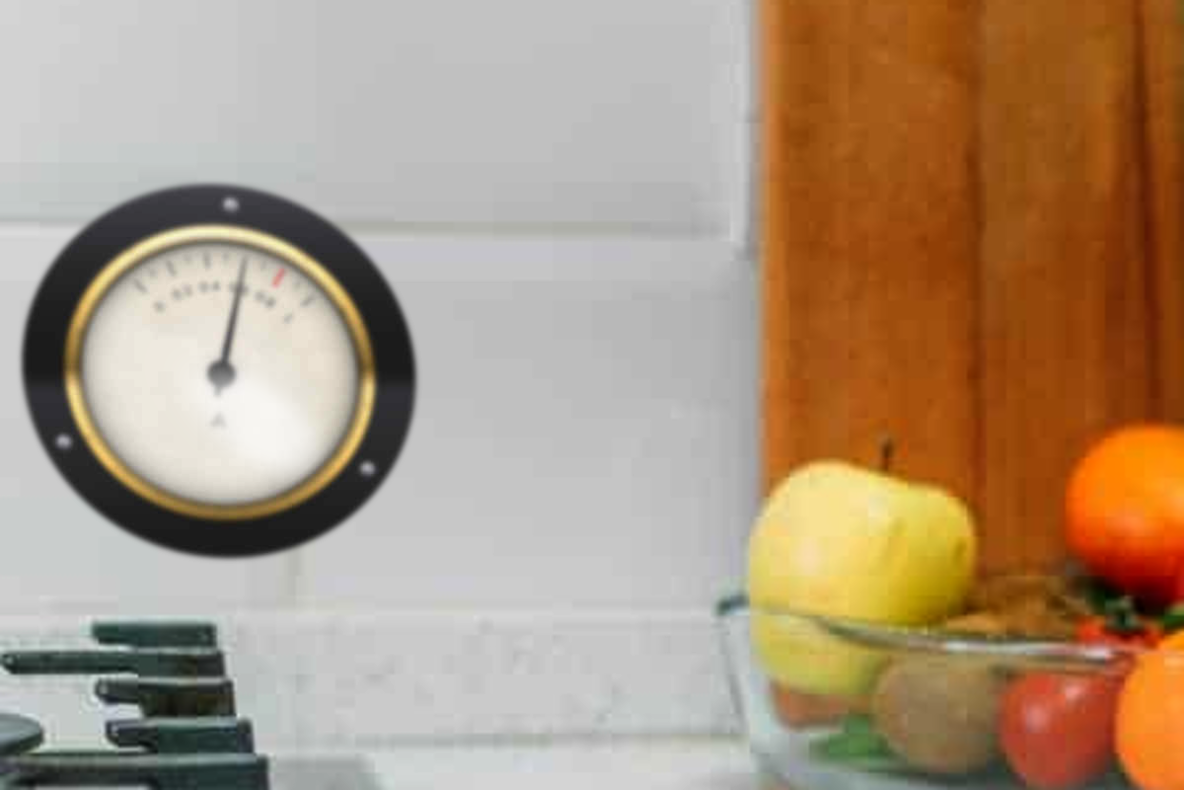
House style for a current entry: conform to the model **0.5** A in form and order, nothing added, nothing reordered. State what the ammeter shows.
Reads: **0.6** A
